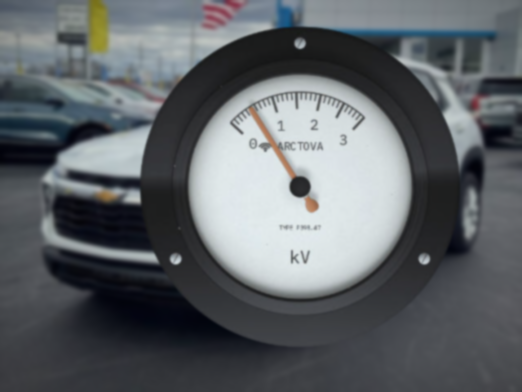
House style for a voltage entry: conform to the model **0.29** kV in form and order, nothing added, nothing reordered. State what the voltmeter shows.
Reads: **0.5** kV
